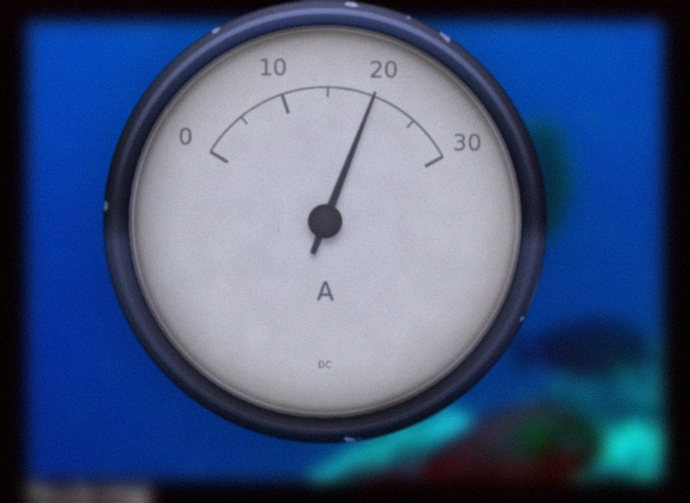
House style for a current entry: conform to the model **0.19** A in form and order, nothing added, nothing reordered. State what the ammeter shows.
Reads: **20** A
